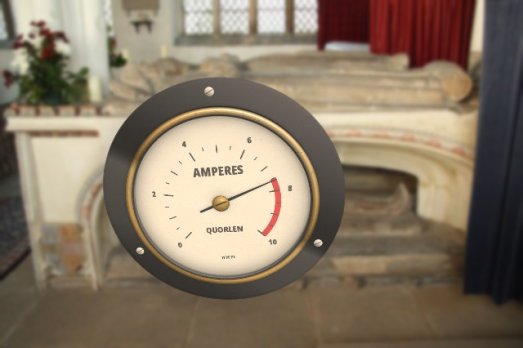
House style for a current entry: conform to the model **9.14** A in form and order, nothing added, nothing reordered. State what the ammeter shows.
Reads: **7.5** A
